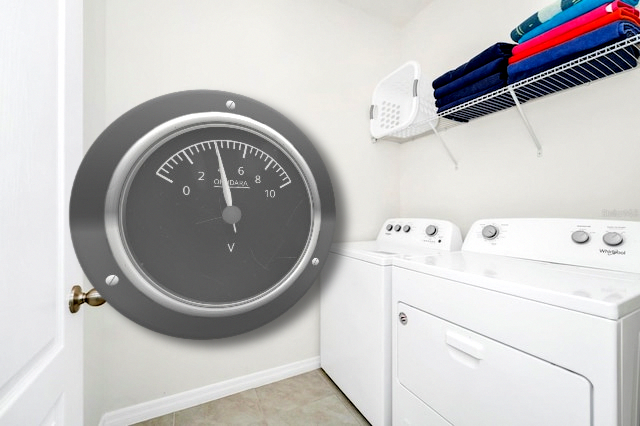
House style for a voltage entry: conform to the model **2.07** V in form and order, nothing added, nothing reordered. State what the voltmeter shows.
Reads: **4** V
